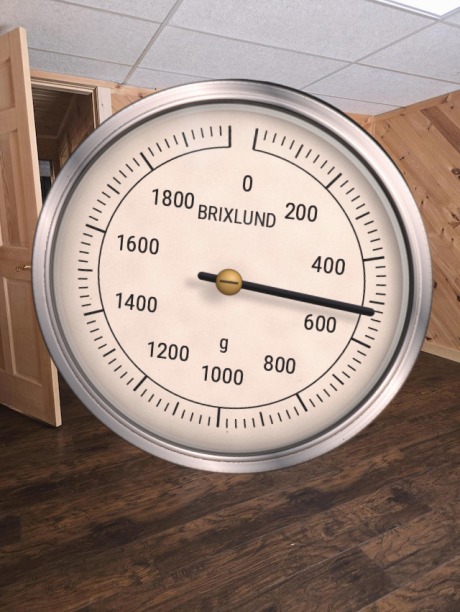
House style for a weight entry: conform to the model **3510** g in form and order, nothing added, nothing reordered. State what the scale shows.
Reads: **520** g
